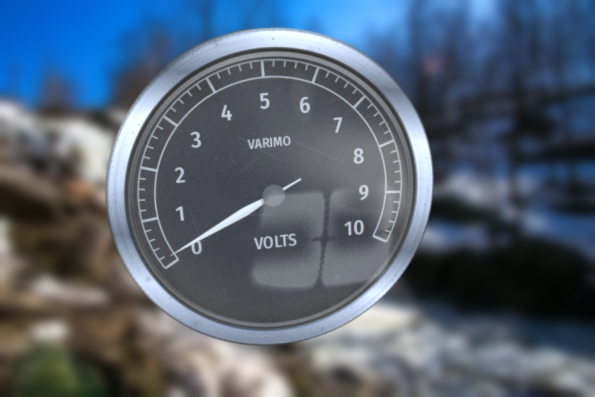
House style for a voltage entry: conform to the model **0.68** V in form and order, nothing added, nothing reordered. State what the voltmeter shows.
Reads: **0.2** V
